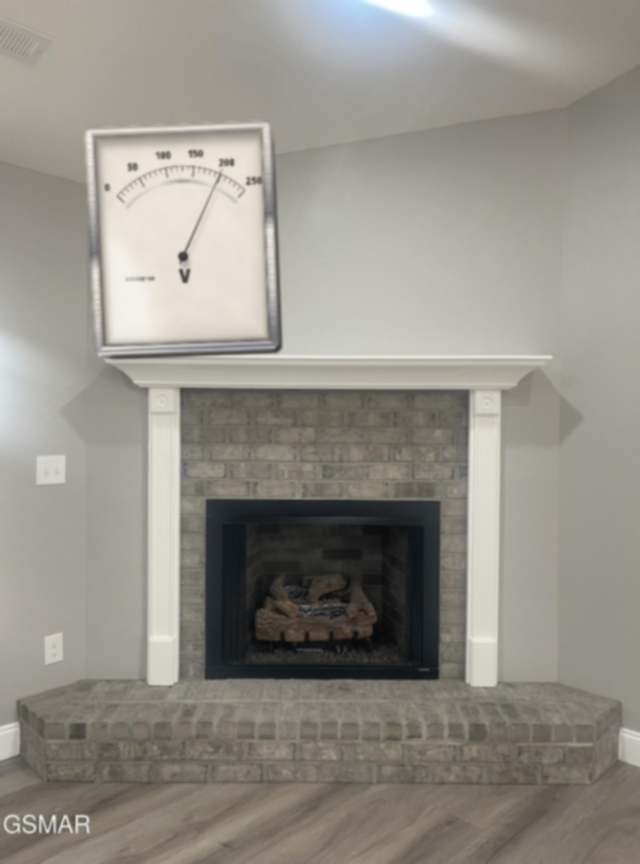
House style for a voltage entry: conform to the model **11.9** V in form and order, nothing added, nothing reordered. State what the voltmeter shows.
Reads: **200** V
